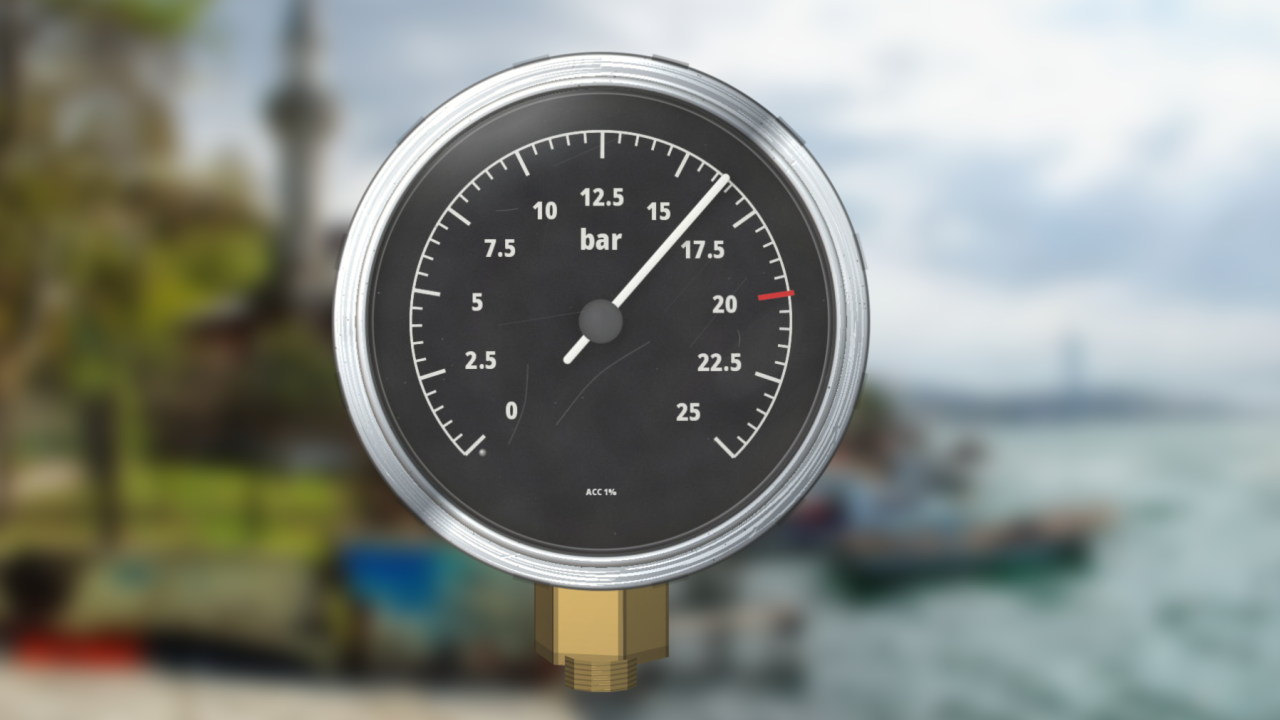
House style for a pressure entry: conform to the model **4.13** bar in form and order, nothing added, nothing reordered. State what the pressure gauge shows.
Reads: **16.25** bar
